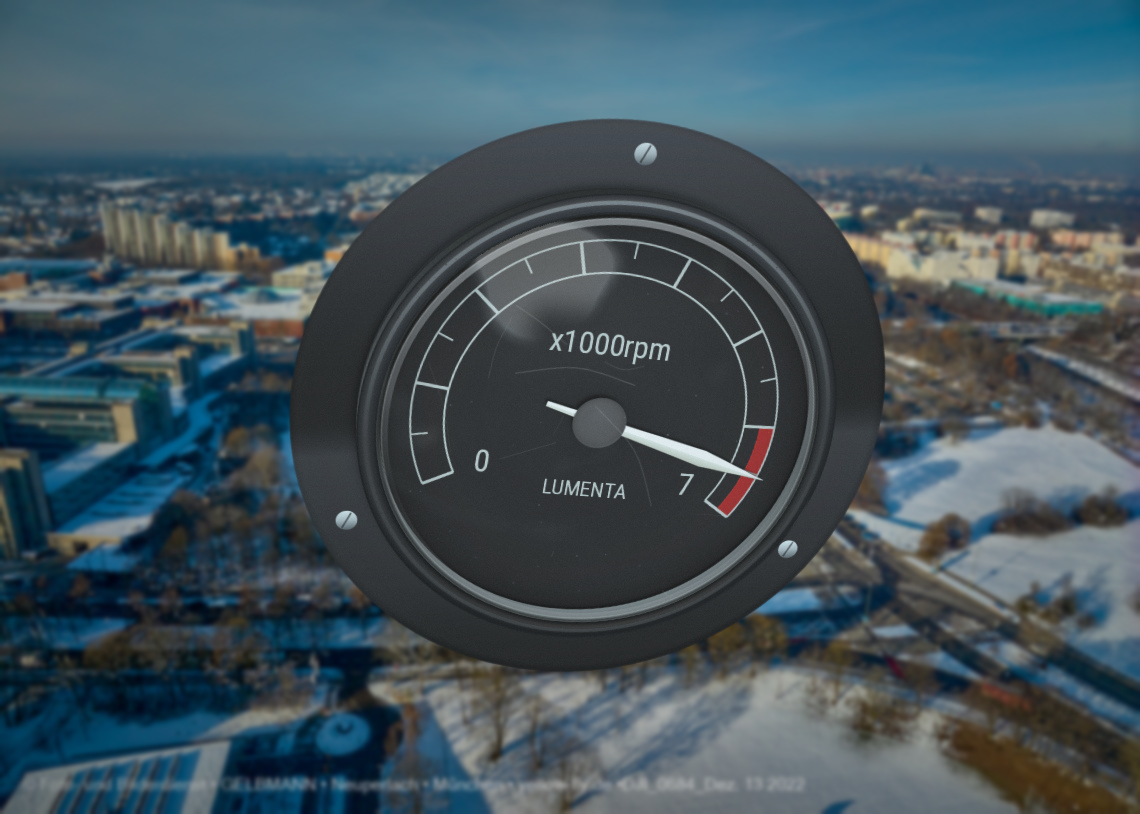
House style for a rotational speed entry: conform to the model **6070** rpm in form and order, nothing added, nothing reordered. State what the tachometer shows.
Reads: **6500** rpm
